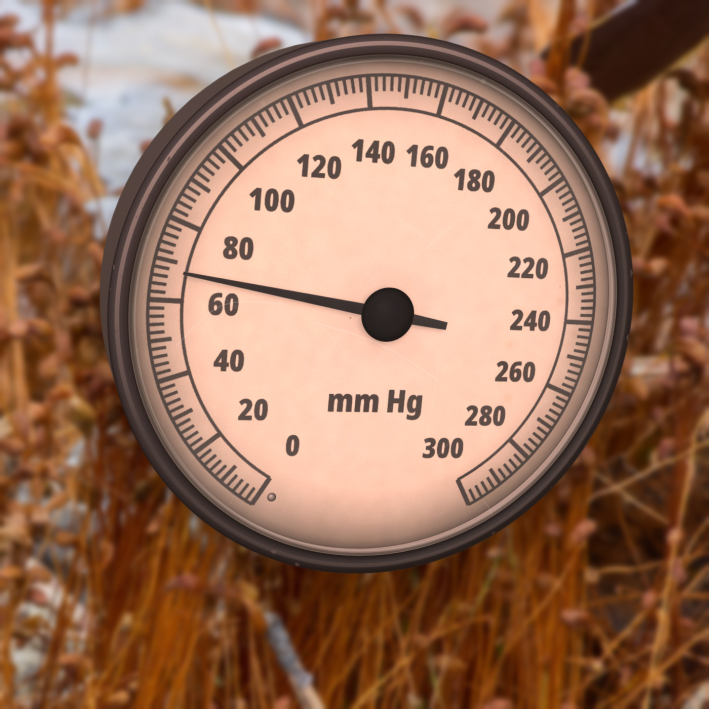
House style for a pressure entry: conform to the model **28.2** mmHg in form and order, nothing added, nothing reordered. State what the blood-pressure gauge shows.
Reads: **68** mmHg
